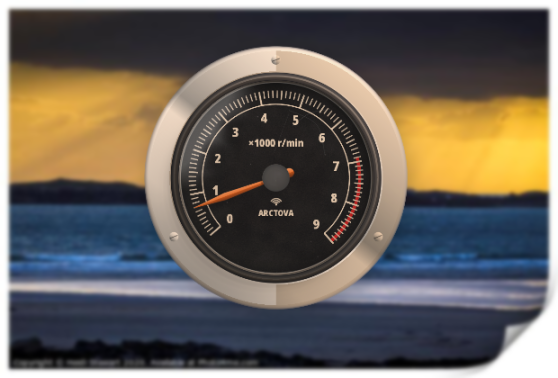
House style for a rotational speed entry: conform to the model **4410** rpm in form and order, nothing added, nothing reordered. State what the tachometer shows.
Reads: **700** rpm
